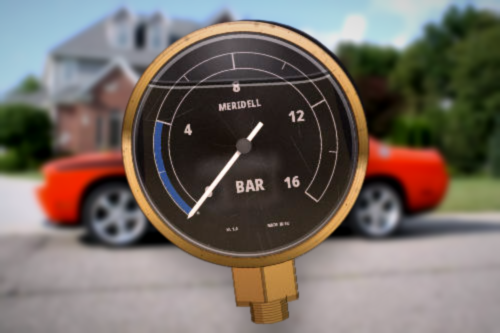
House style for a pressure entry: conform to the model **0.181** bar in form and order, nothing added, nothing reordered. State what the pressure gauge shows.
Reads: **0** bar
